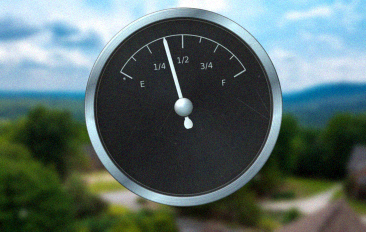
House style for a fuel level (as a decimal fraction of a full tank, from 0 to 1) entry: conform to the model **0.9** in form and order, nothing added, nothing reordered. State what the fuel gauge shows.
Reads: **0.375**
